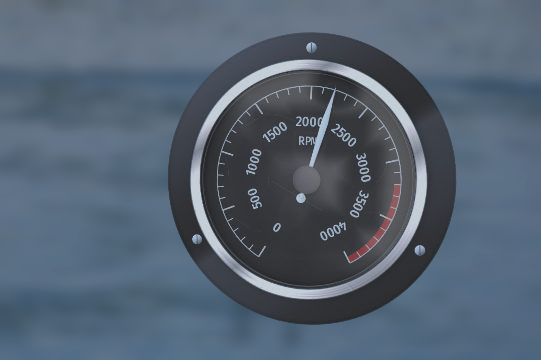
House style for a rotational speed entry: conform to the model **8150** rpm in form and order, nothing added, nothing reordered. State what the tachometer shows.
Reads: **2200** rpm
